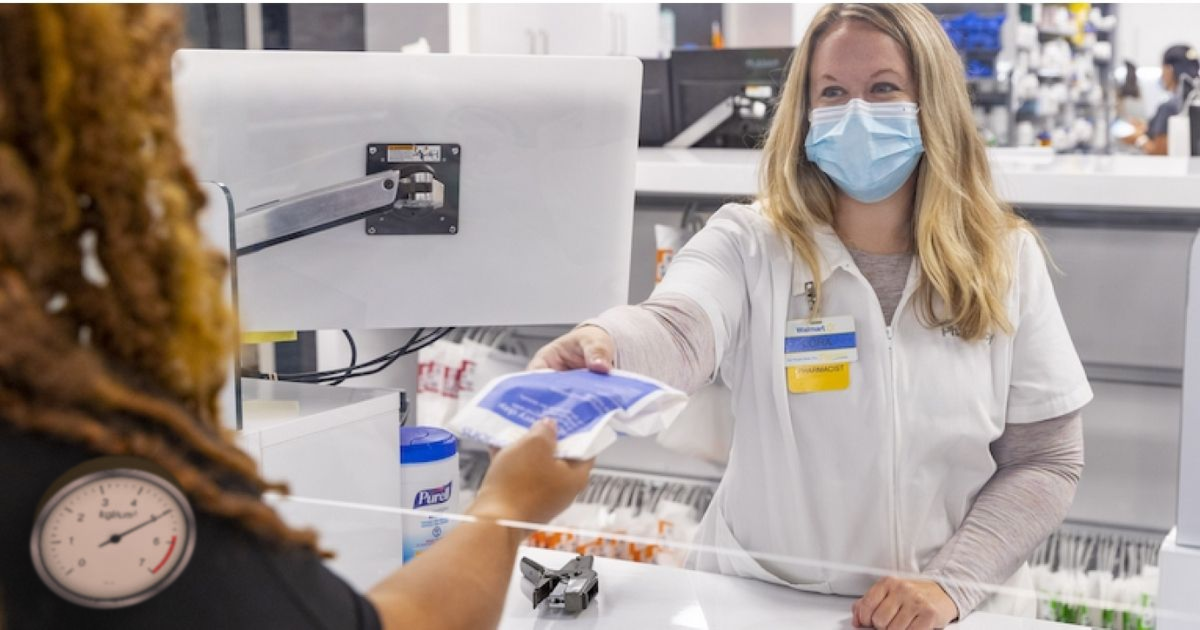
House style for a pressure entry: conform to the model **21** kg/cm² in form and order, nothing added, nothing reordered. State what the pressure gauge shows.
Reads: **5** kg/cm²
